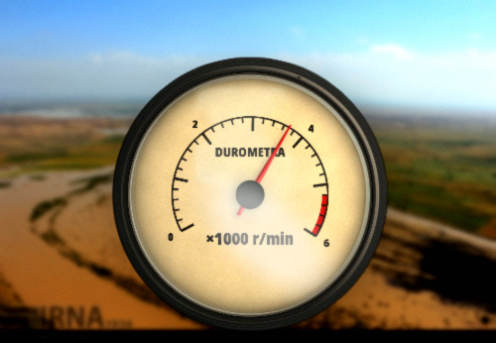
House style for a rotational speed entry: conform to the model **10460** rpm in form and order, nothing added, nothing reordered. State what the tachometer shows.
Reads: **3700** rpm
